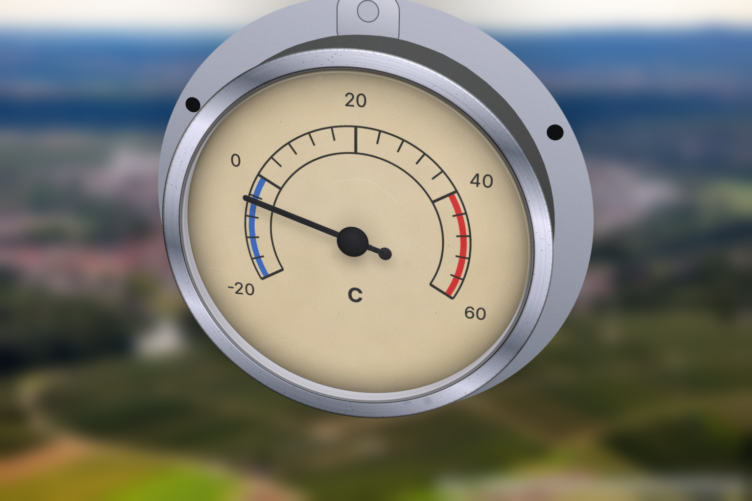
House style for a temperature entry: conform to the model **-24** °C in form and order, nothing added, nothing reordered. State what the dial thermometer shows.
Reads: **-4** °C
